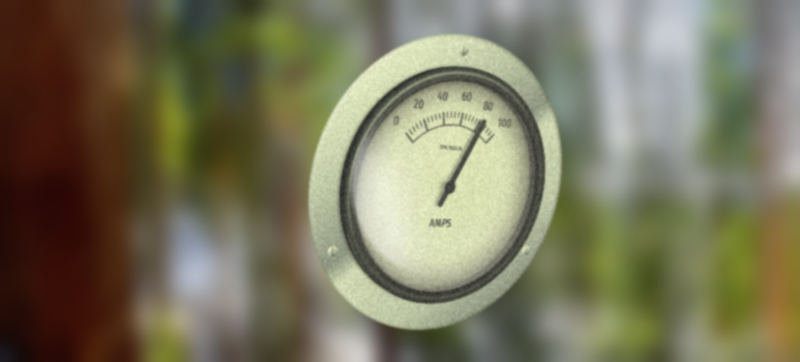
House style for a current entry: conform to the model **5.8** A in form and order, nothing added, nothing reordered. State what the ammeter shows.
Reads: **80** A
